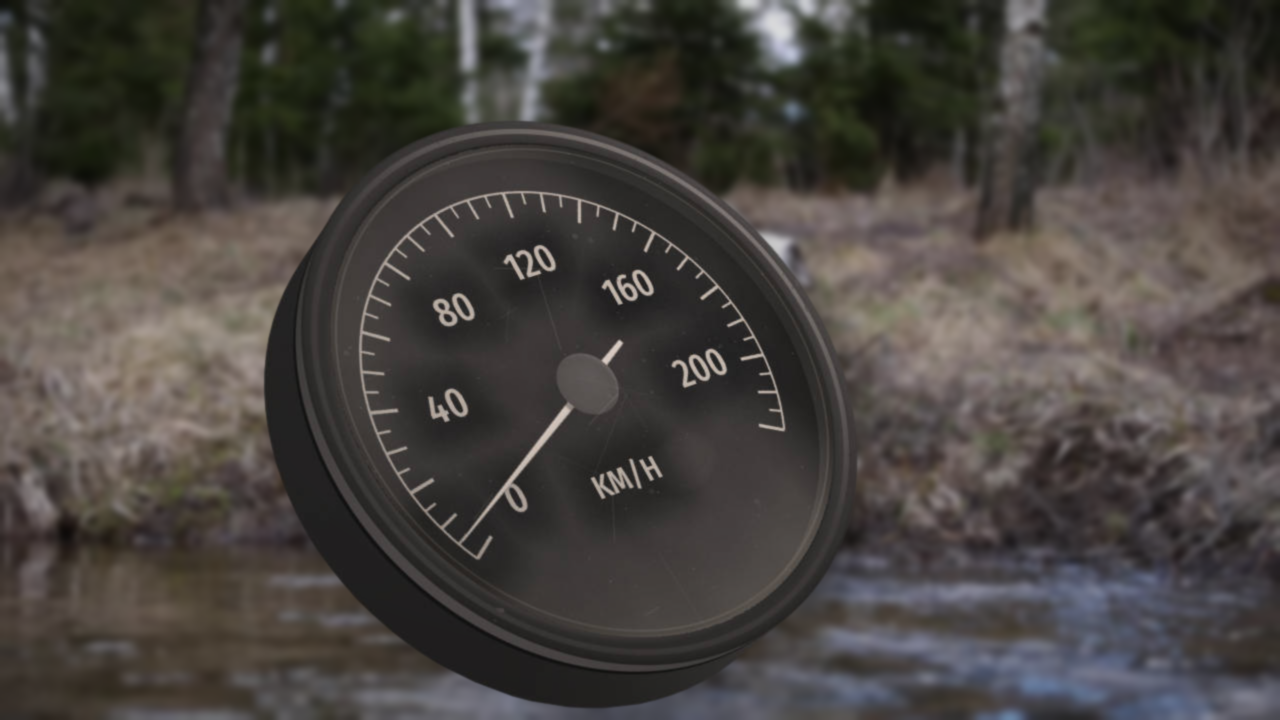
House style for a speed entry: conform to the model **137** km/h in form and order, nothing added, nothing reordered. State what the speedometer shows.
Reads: **5** km/h
